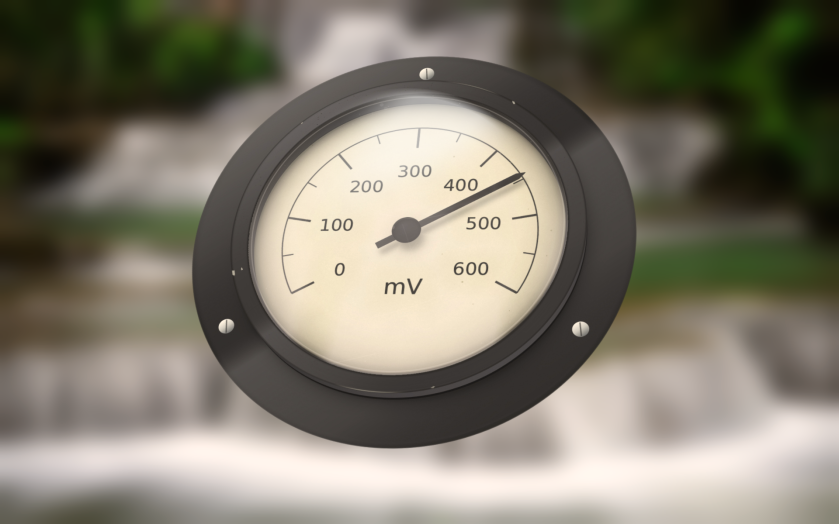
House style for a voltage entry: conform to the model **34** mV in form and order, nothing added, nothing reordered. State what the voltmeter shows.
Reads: **450** mV
